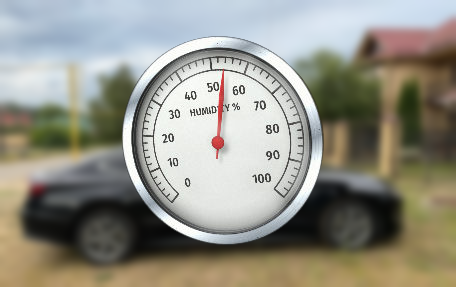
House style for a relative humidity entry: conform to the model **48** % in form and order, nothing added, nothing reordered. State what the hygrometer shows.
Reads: **54** %
